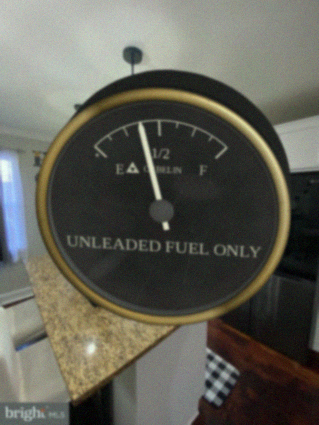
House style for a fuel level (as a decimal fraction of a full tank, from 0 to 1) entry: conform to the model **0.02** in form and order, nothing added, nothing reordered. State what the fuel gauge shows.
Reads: **0.375**
